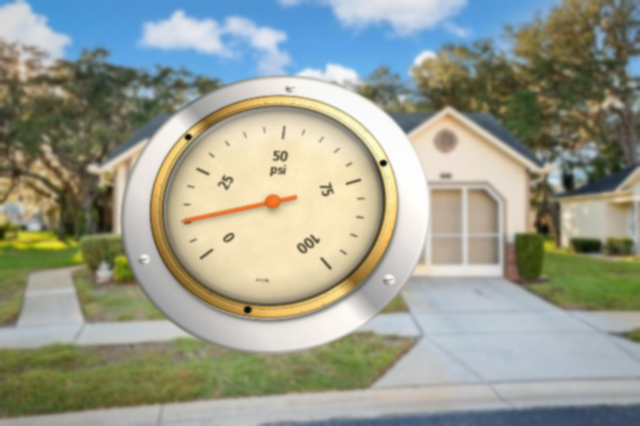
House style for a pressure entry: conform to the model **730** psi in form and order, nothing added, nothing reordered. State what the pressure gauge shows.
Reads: **10** psi
